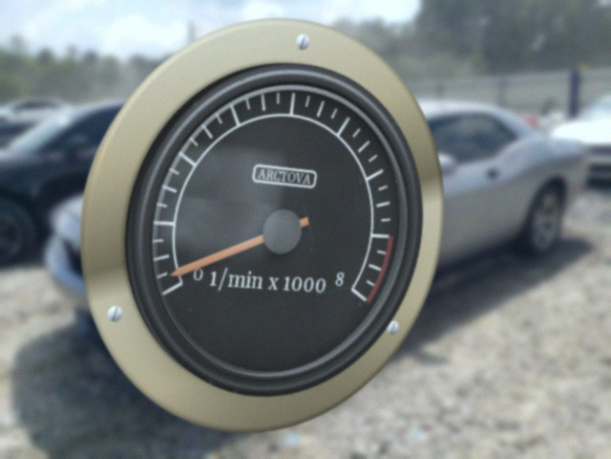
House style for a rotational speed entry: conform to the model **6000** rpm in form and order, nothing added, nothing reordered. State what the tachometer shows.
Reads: **250** rpm
